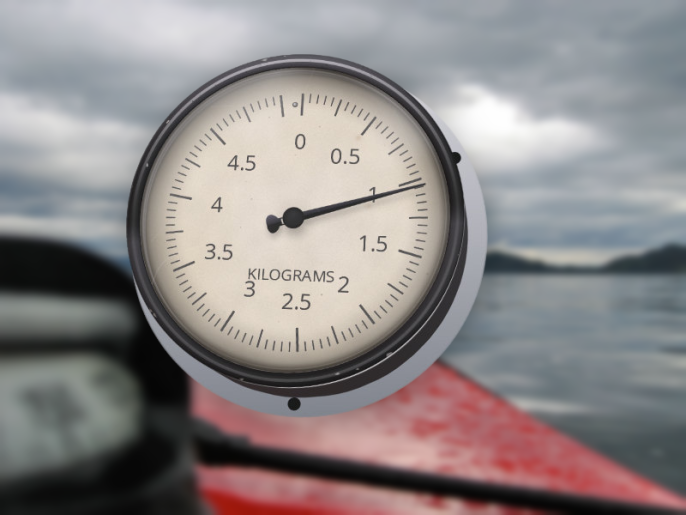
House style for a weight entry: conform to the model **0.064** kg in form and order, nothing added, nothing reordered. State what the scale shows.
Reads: **1.05** kg
